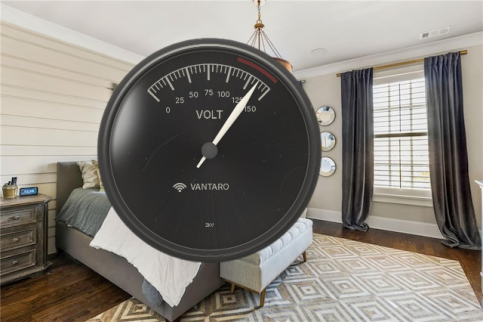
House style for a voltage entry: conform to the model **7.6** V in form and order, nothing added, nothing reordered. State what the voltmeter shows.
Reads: **135** V
